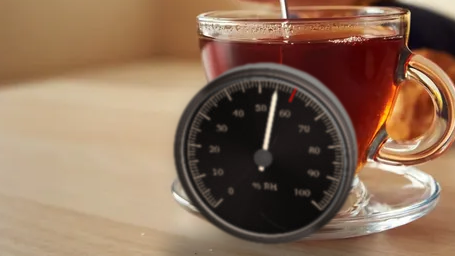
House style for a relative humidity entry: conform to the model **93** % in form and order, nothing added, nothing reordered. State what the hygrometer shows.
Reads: **55** %
